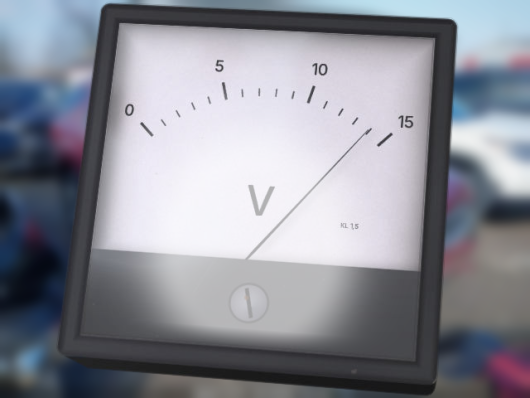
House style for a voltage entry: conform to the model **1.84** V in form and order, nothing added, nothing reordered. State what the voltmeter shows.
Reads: **14** V
